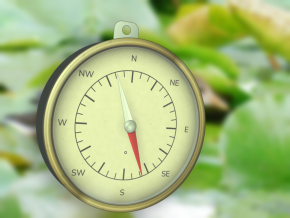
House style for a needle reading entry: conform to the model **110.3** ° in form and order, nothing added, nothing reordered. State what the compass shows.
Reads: **160** °
